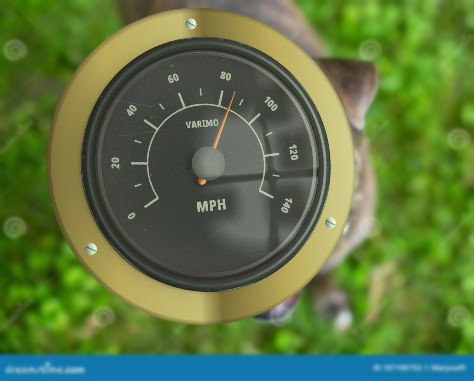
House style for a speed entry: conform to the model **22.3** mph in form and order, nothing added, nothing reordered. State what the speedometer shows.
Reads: **85** mph
